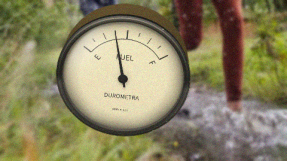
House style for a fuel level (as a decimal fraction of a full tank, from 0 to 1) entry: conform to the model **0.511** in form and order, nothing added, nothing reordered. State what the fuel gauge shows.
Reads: **0.375**
